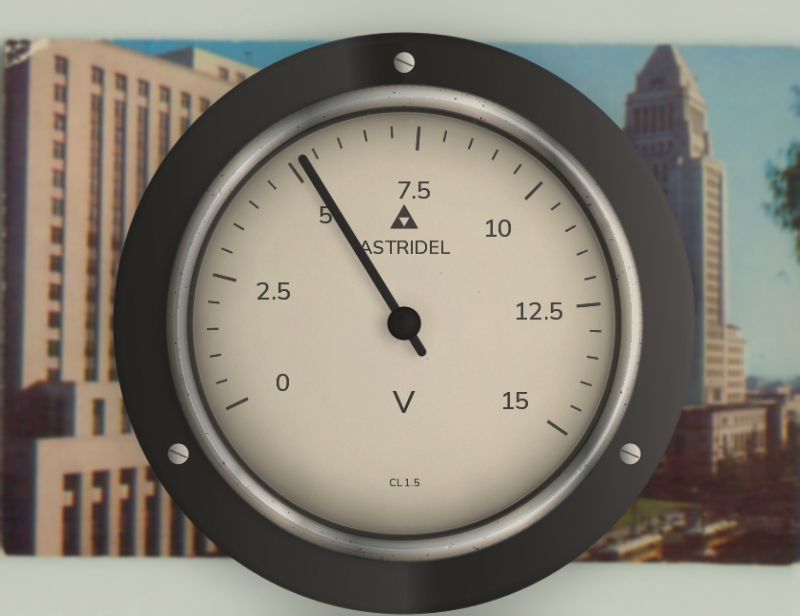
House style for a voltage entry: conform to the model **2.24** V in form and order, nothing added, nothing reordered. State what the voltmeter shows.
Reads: **5.25** V
